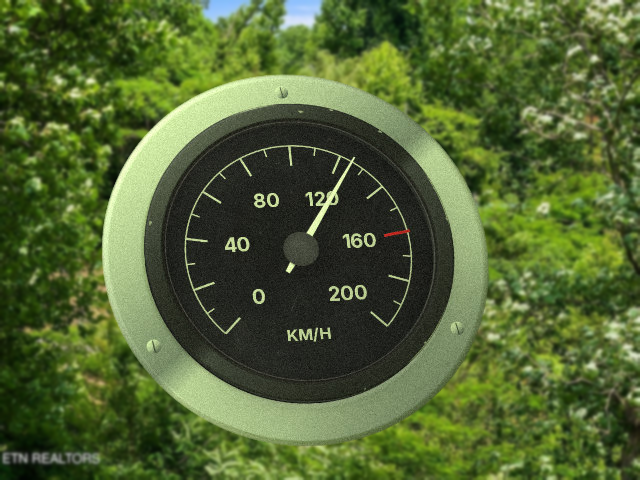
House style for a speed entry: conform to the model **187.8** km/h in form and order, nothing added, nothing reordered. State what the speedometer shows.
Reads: **125** km/h
